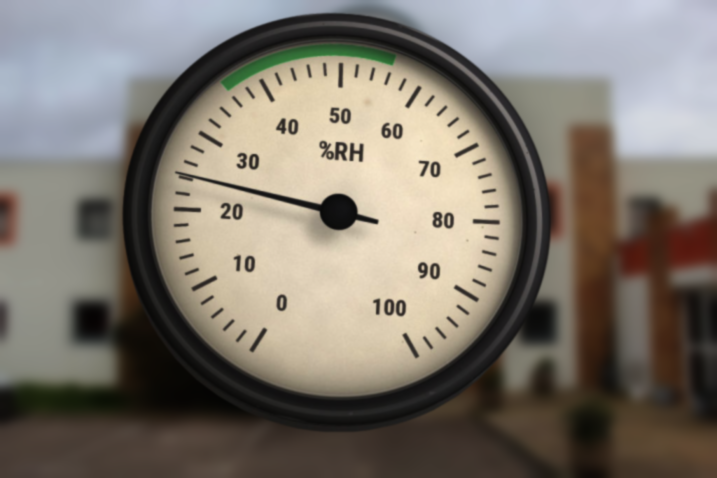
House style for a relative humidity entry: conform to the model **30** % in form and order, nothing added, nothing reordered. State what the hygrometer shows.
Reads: **24** %
